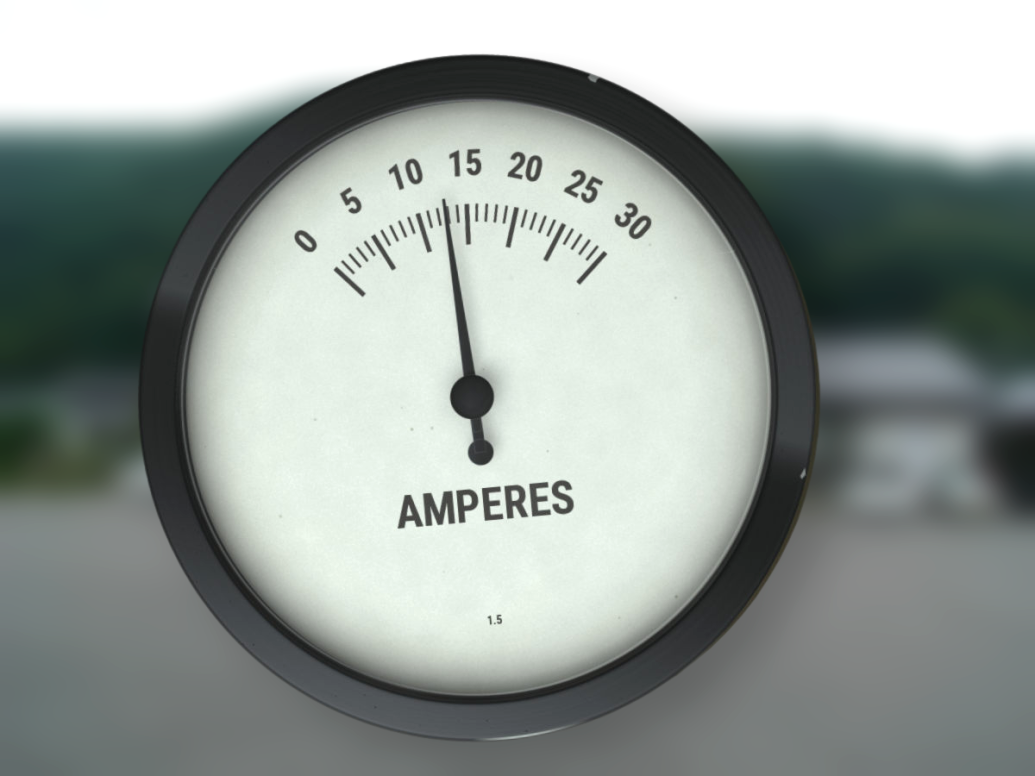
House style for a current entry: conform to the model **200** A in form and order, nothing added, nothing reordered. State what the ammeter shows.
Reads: **13** A
